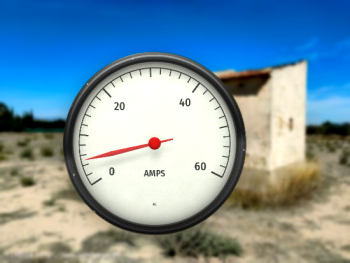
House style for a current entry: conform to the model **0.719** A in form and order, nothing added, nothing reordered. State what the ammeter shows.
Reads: **5** A
